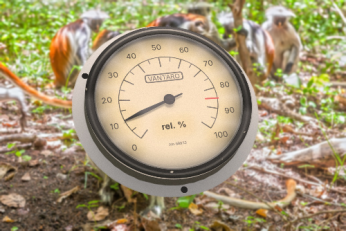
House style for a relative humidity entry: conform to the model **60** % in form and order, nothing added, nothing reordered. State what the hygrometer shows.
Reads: **10** %
